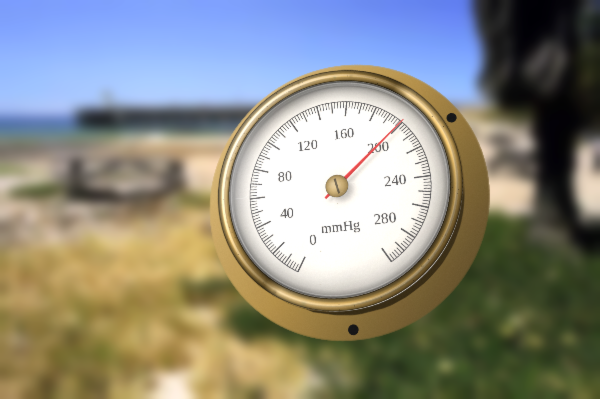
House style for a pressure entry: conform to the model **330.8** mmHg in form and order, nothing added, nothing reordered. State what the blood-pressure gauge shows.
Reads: **200** mmHg
